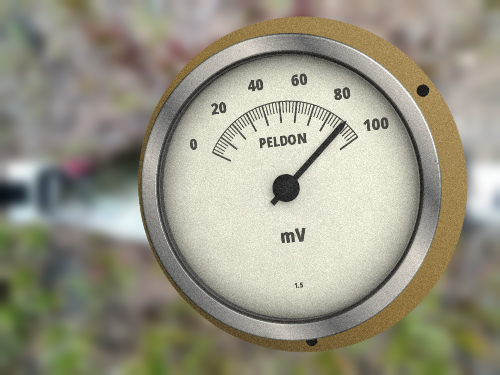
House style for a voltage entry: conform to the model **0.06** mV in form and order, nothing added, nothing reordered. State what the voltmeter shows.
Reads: **90** mV
